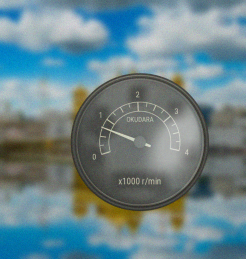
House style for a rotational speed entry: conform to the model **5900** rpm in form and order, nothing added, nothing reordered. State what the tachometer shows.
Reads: **750** rpm
